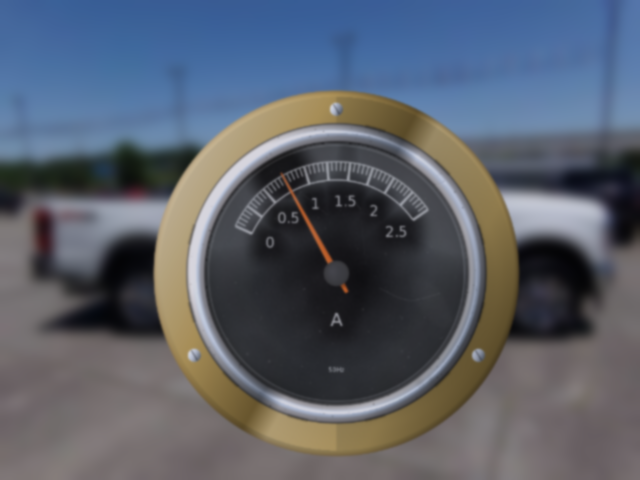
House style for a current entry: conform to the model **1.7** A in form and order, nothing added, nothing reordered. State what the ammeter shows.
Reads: **0.75** A
